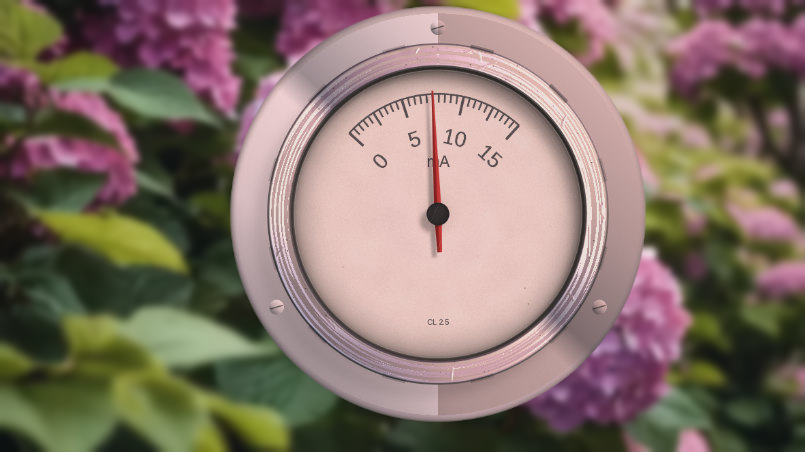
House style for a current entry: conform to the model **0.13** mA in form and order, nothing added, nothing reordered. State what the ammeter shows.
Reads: **7.5** mA
